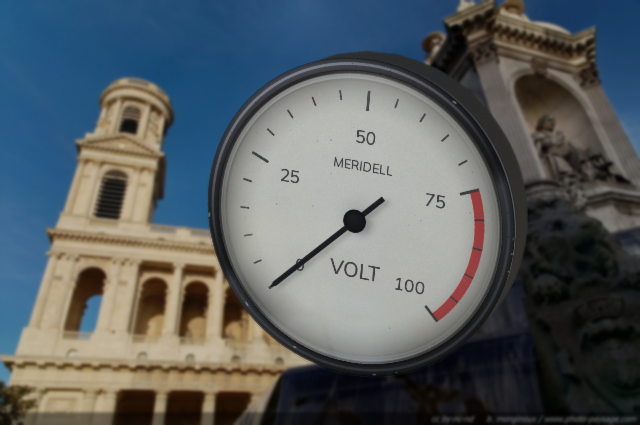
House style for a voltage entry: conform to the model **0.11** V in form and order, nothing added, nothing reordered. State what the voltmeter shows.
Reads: **0** V
